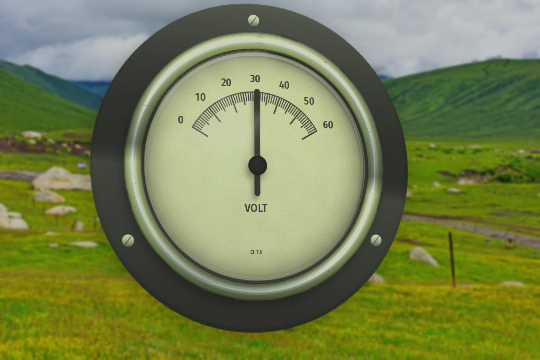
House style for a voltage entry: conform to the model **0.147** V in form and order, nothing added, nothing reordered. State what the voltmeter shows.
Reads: **30** V
